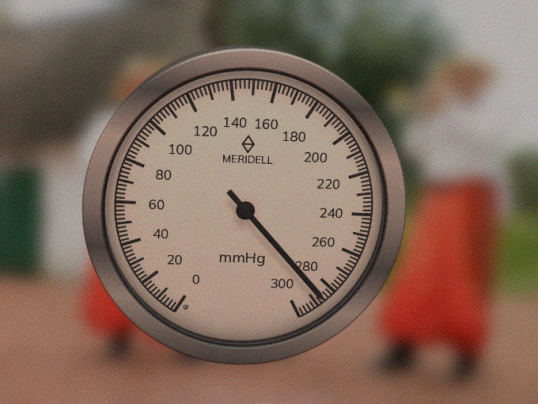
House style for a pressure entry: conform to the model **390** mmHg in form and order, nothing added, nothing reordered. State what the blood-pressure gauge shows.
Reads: **286** mmHg
